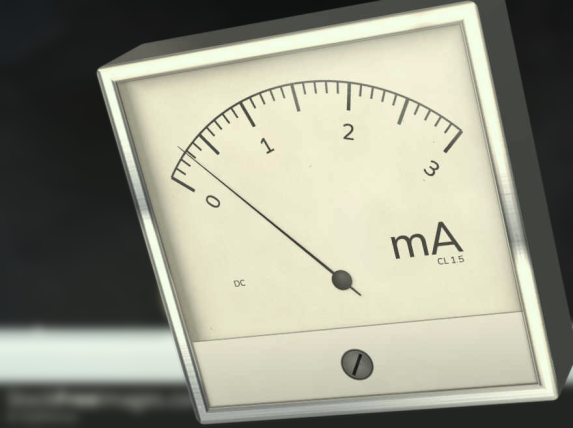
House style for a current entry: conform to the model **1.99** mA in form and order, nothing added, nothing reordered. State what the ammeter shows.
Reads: **0.3** mA
